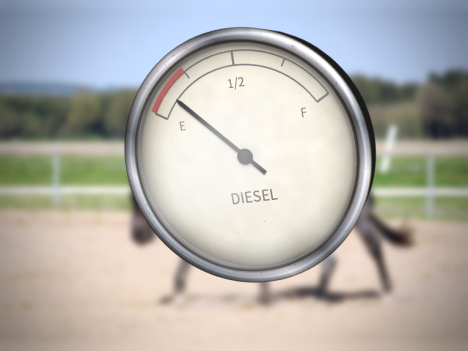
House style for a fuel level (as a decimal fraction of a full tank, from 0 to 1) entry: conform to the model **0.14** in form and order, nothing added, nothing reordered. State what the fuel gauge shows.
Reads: **0.125**
